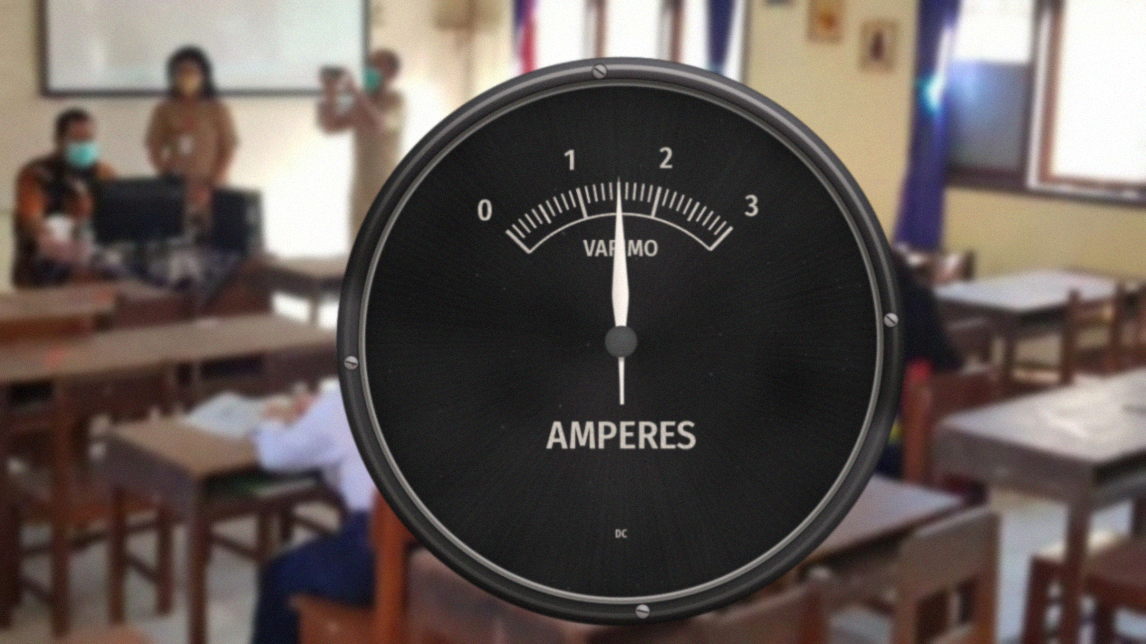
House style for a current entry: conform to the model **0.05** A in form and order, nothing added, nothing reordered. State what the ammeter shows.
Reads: **1.5** A
